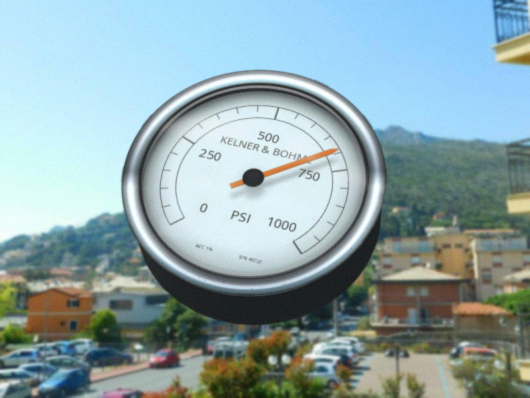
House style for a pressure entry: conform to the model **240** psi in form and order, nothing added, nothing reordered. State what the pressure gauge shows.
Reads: **700** psi
